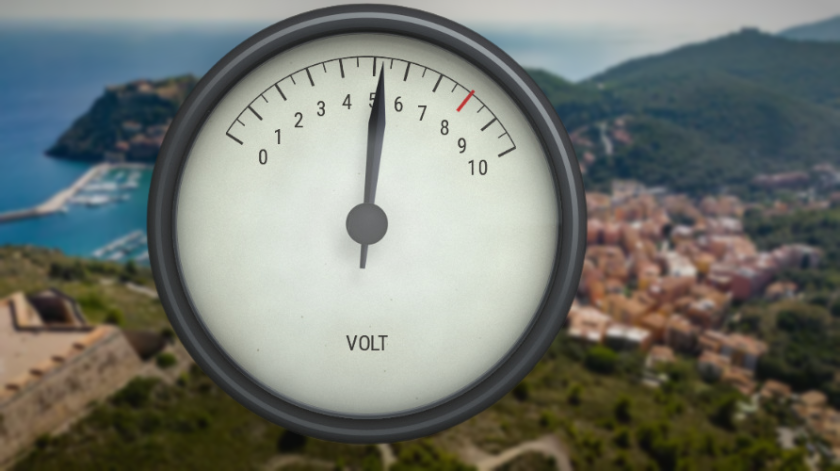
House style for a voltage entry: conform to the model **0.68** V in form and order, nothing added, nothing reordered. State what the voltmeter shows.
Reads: **5.25** V
